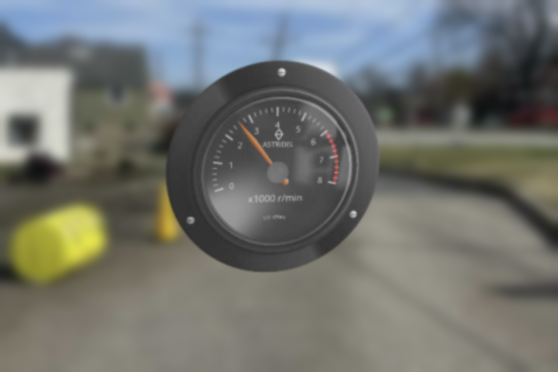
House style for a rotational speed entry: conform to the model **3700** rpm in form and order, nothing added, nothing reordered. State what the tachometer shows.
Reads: **2600** rpm
